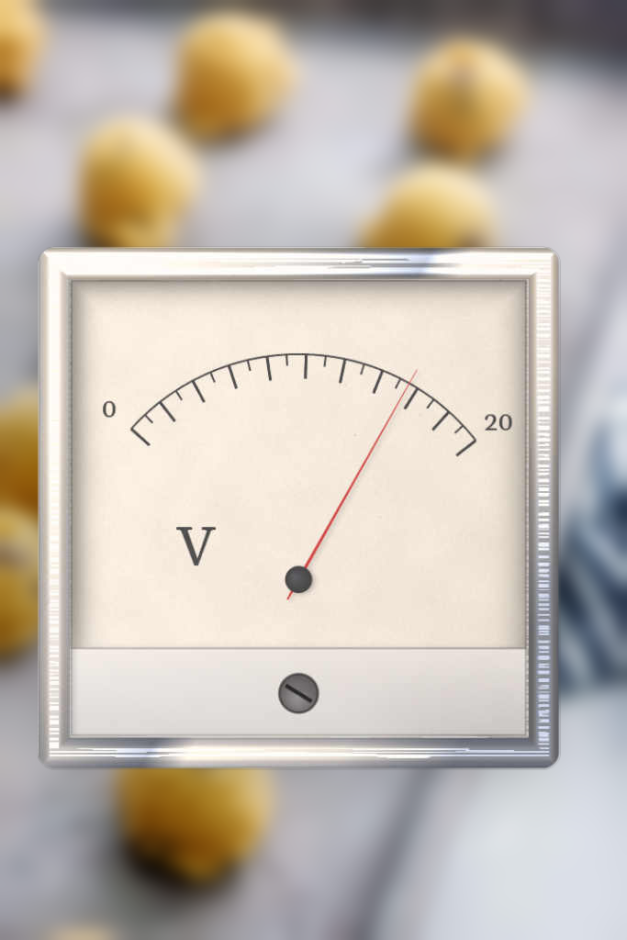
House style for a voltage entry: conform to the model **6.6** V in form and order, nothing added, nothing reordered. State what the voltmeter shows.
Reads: **15.5** V
